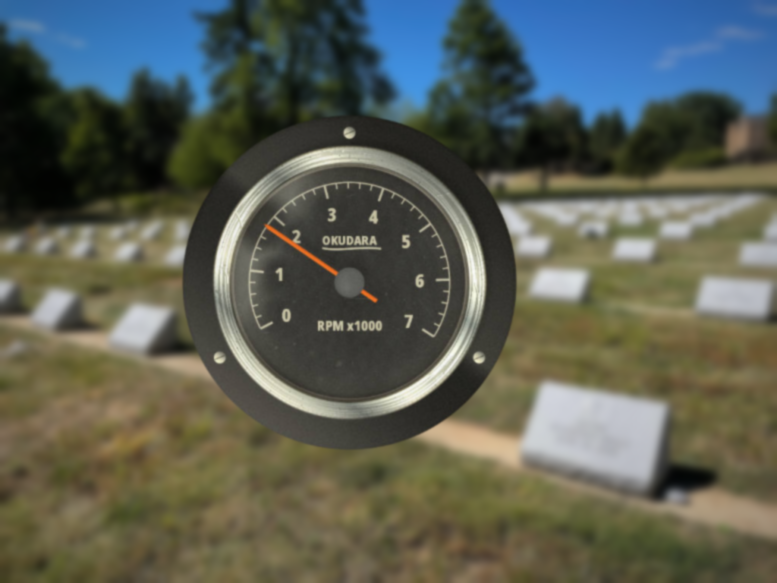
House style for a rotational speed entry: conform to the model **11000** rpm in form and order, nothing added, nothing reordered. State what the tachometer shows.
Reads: **1800** rpm
